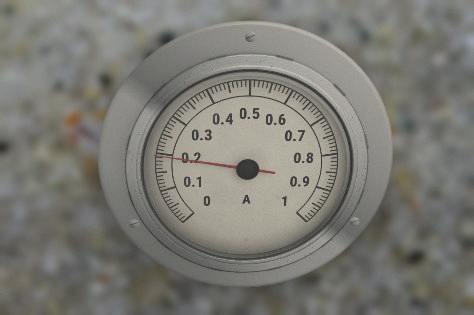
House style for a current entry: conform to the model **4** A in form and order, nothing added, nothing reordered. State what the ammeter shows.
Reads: **0.2** A
